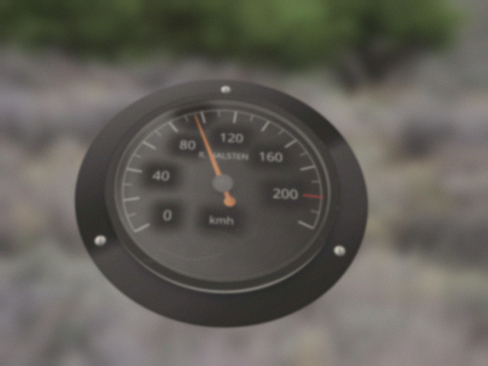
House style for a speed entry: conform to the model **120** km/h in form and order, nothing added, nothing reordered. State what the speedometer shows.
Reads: **95** km/h
